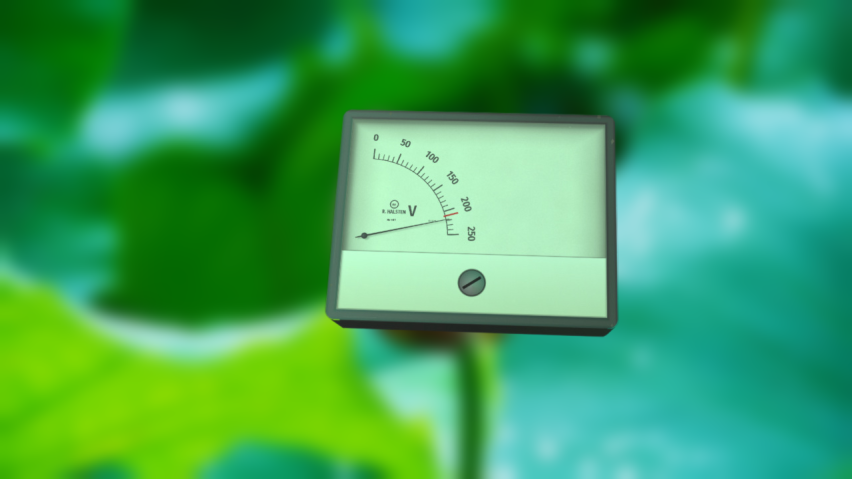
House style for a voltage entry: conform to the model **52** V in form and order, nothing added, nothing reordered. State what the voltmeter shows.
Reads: **220** V
